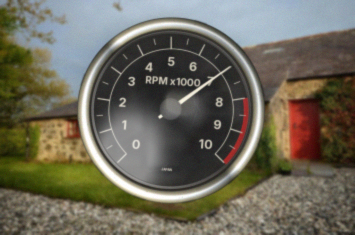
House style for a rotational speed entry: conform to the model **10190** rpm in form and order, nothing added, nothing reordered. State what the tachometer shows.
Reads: **7000** rpm
